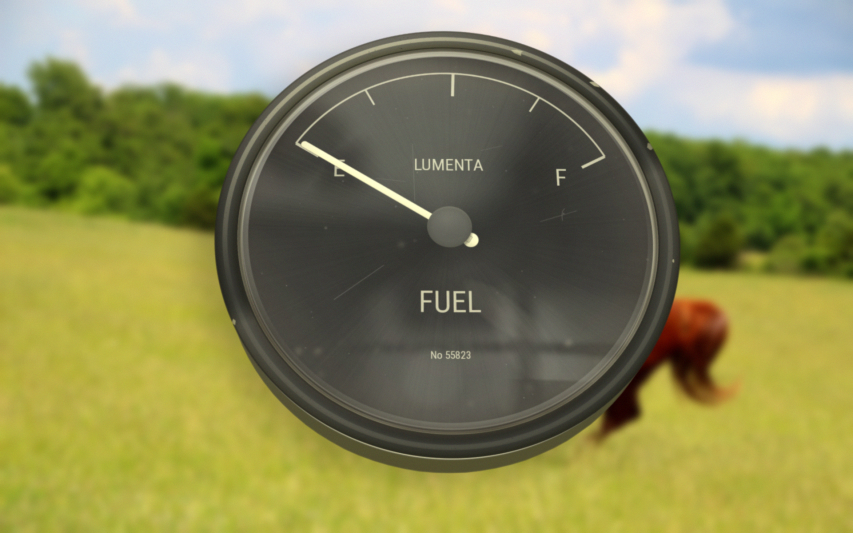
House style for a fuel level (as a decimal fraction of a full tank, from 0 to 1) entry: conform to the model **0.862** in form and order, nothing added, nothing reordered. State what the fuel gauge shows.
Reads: **0**
